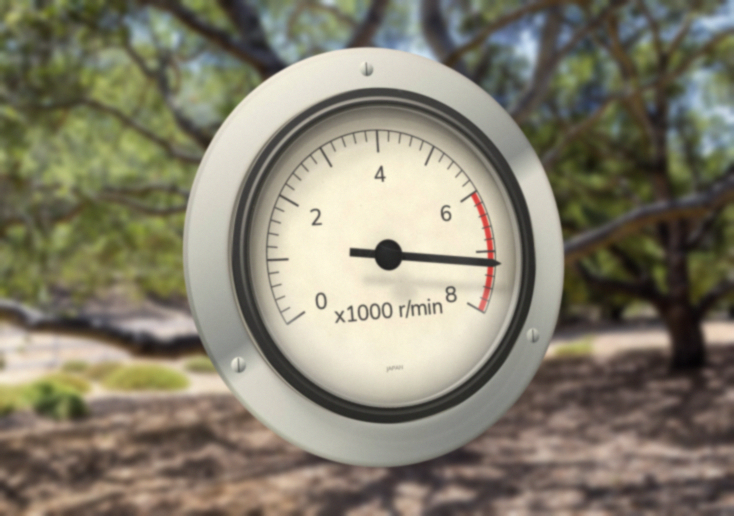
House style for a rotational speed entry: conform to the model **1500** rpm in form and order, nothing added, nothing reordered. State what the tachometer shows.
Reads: **7200** rpm
